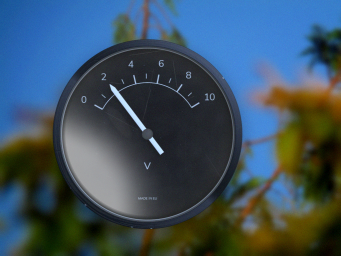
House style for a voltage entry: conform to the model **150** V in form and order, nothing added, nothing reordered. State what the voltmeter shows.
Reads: **2** V
